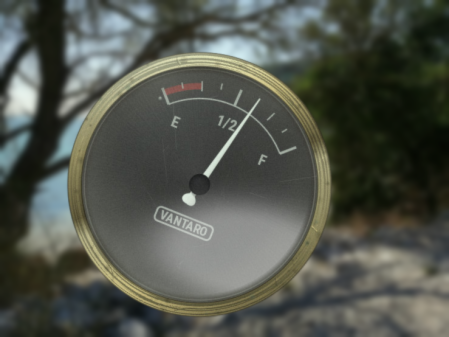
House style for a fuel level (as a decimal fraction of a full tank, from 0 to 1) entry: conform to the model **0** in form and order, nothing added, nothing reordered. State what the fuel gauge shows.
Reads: **0.625**
